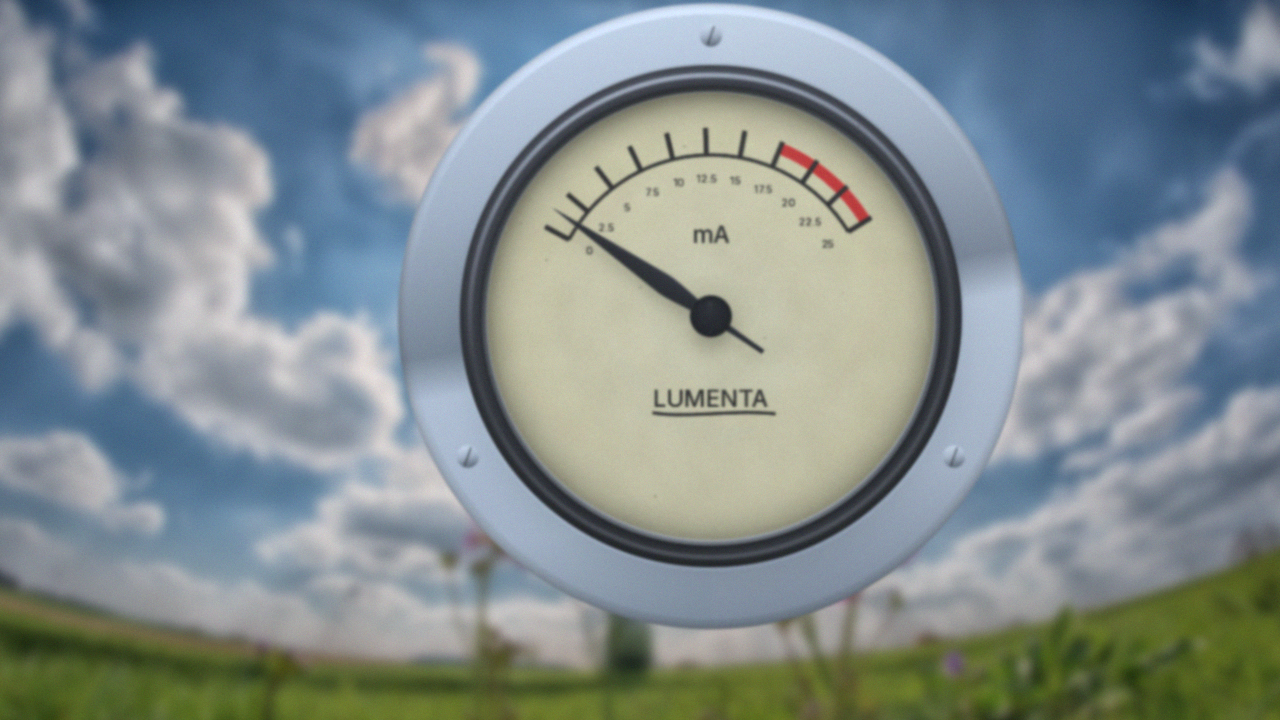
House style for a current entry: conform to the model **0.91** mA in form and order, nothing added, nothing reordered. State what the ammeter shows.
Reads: **1.25** mA
